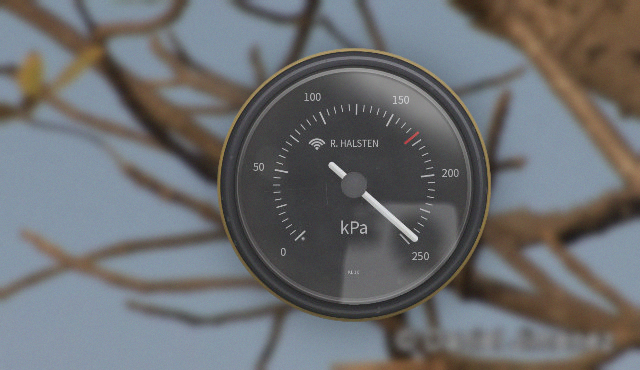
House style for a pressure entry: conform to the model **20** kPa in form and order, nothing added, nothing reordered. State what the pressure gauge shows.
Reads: **245** kPa
